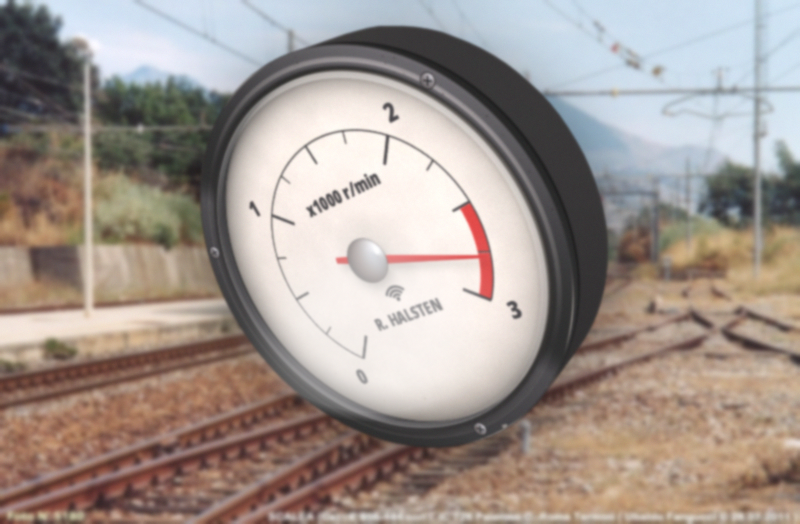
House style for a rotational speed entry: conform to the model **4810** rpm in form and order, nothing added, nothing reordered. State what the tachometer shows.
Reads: **2750** rpm
